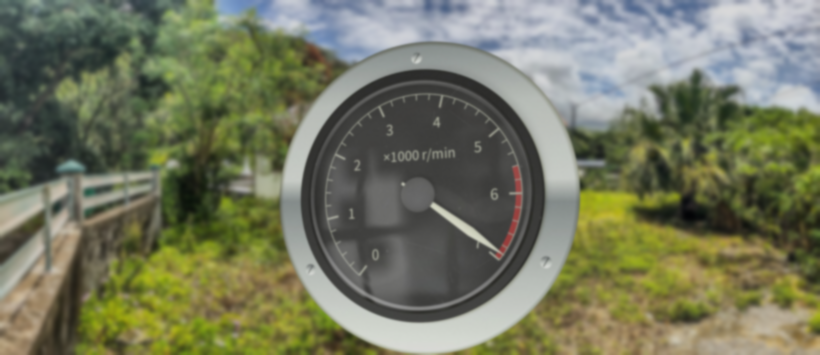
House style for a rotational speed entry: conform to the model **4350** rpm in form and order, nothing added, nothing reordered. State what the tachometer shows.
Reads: **6900** rpm
